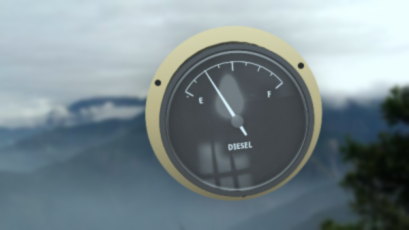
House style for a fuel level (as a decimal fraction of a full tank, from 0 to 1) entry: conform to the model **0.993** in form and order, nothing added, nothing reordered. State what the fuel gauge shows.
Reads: **0.25**
